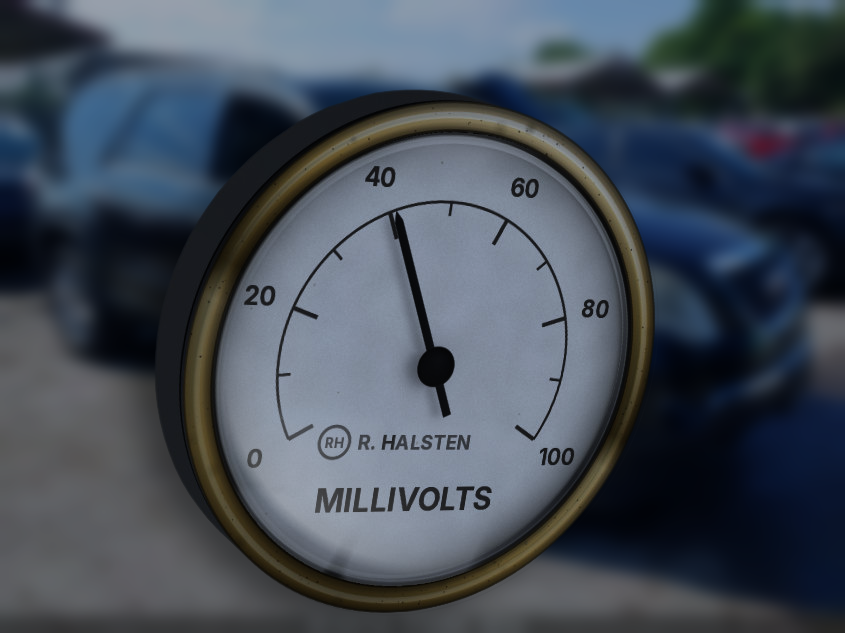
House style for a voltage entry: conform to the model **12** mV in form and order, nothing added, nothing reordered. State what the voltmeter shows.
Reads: **40** mV
